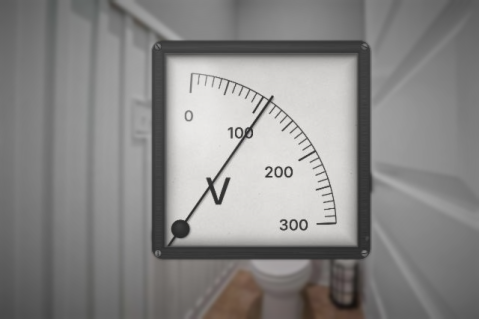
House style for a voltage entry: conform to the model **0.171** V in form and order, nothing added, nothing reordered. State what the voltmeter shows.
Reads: **110** V
